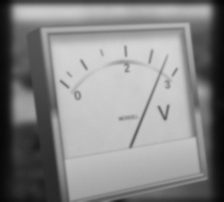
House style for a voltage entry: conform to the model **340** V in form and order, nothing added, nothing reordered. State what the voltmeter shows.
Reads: **2.75** V
